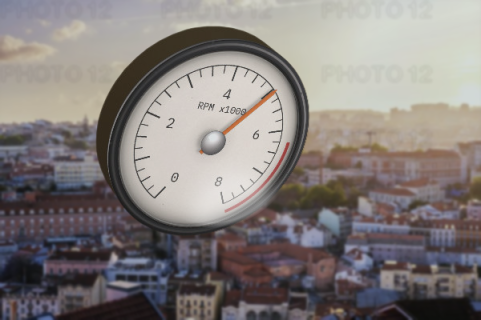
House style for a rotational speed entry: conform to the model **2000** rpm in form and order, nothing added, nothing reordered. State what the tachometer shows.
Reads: **5000** rpm
